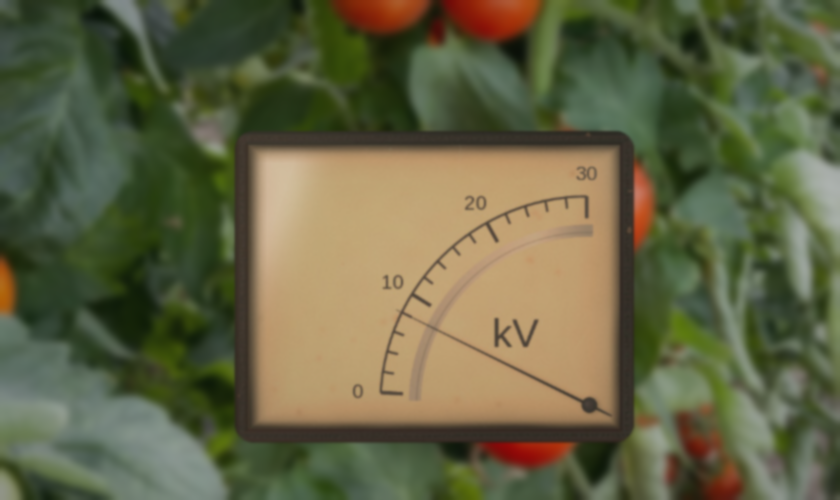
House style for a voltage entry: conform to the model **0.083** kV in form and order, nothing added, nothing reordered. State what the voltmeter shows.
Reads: **8** kV
